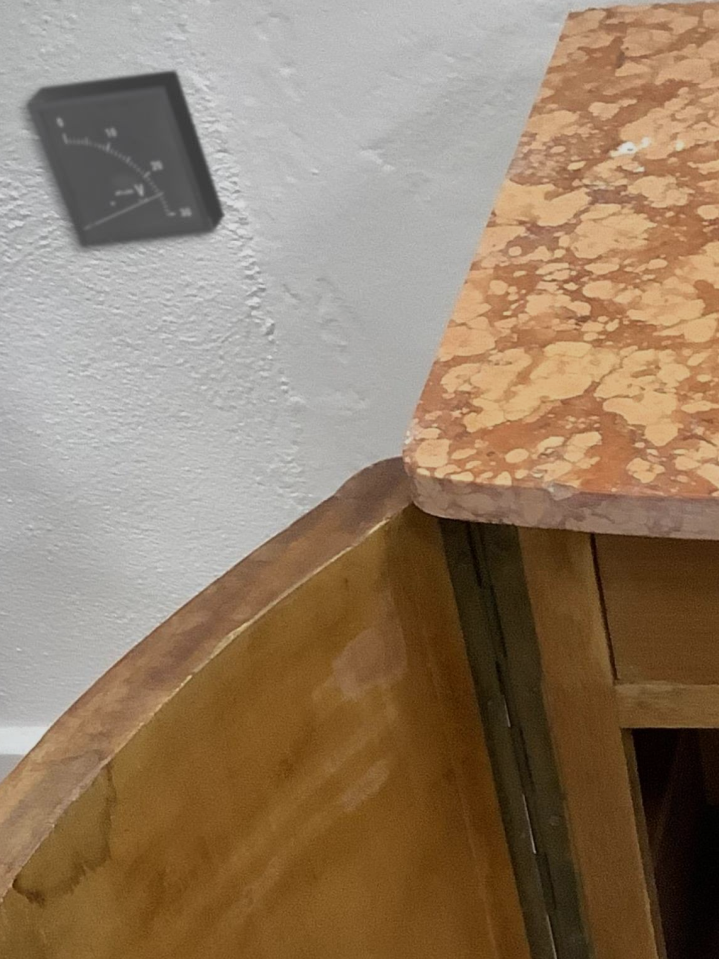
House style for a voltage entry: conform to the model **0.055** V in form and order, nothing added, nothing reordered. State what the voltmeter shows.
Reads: **25** V
